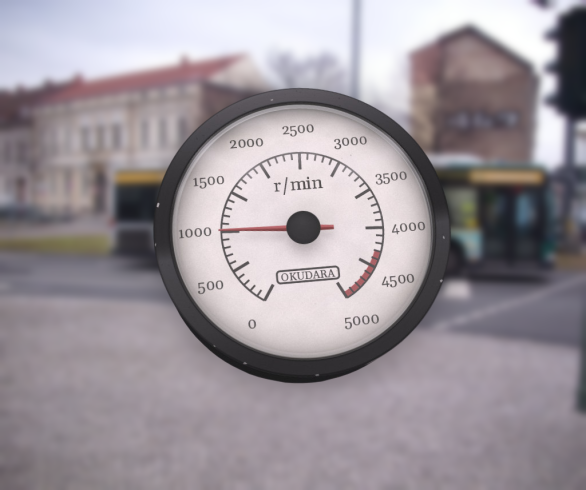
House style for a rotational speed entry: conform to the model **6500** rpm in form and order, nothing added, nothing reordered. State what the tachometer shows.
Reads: **1000** rpm
